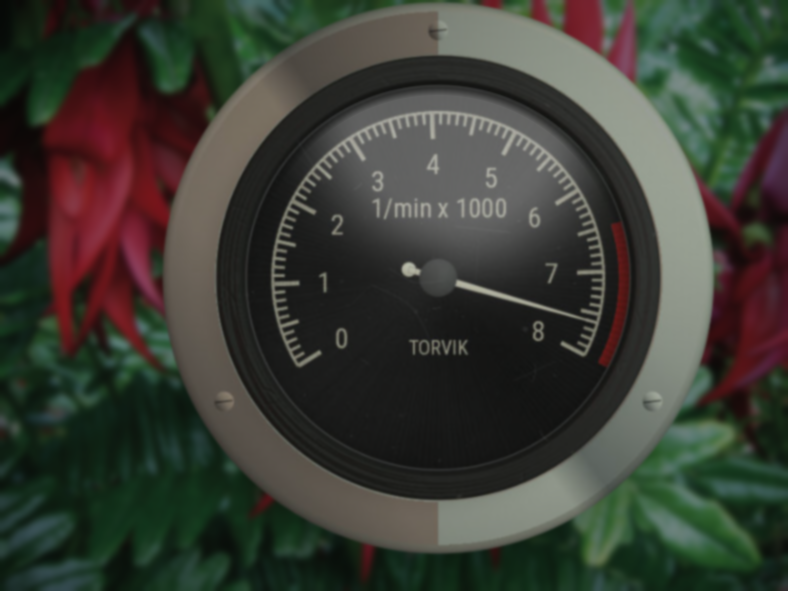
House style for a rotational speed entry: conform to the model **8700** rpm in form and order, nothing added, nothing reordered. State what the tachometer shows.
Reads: **7600** rpm
